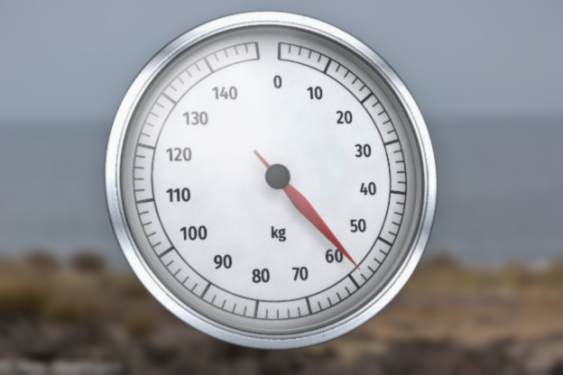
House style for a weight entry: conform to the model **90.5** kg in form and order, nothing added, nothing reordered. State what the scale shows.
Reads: **58** kg
